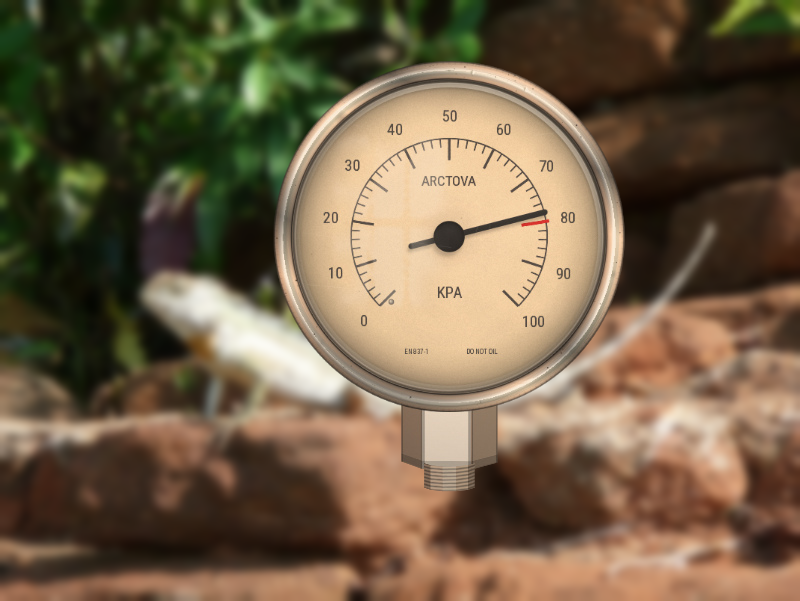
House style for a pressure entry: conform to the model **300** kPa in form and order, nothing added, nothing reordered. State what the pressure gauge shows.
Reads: **78** kPa
